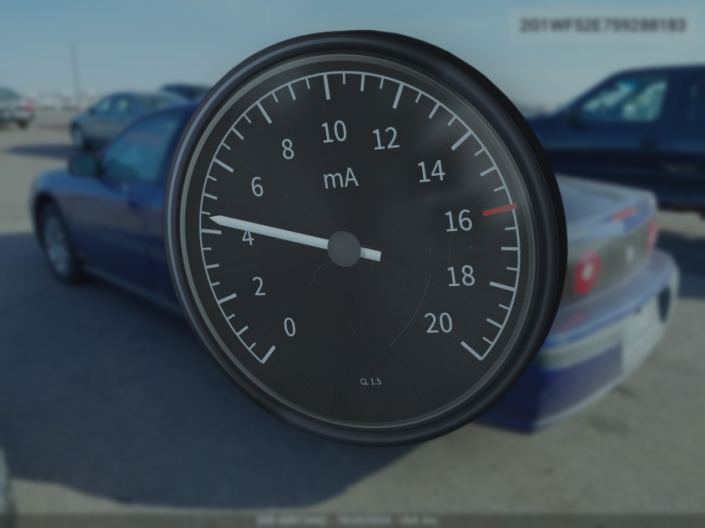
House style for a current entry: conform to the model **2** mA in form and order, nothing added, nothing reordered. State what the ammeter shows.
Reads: **4.5** mA
